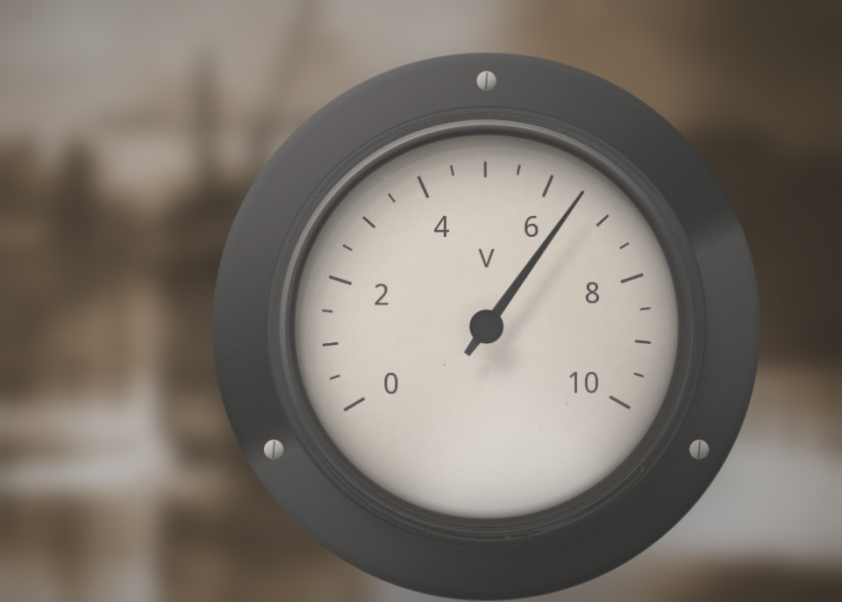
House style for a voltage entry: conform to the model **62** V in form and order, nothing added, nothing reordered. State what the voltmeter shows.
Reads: **6.5** V
